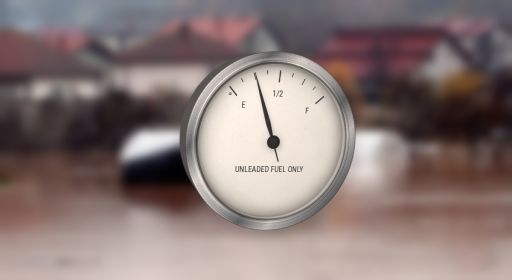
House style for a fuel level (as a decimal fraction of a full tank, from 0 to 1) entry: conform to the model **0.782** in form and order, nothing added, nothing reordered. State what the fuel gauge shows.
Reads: **0.25**
